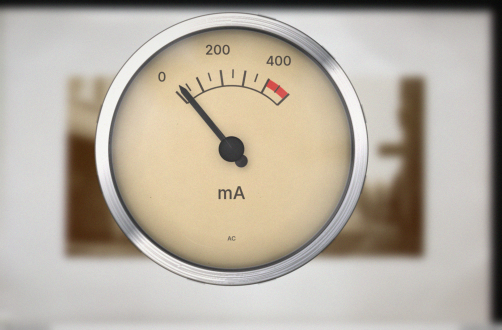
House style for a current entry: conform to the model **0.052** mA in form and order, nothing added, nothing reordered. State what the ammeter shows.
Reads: **25** mA
